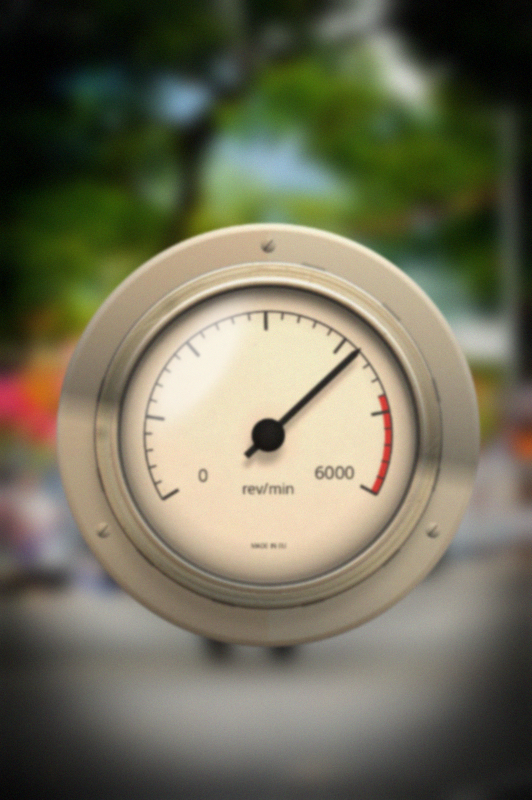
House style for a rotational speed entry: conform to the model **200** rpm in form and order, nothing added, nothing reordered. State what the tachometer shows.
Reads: **4200** rpm
